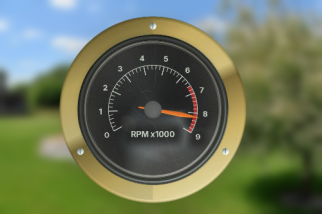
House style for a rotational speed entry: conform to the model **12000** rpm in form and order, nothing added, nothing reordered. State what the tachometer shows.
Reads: **8200** rpm
